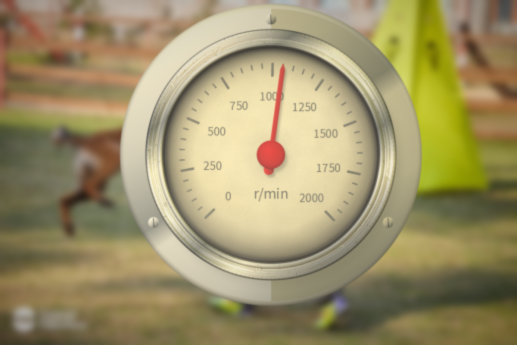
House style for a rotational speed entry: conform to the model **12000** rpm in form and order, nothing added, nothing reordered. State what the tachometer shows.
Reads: **1050** rpm
